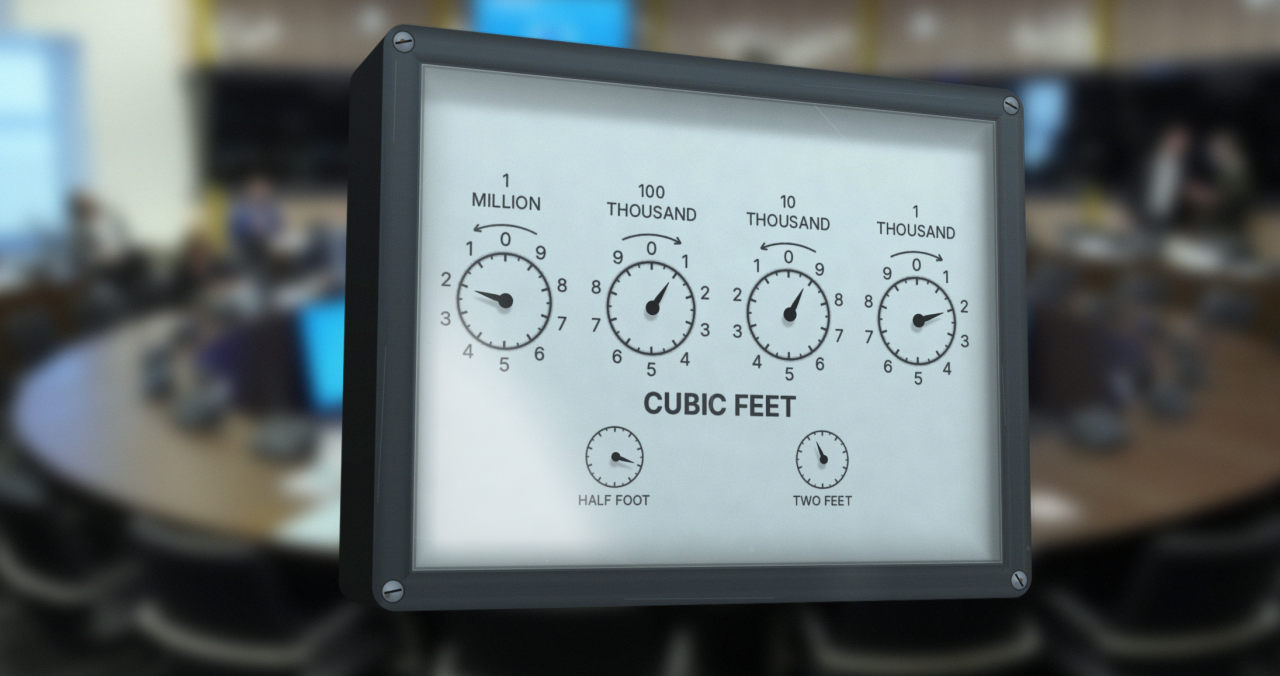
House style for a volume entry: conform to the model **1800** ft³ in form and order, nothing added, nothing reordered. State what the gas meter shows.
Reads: **209200** ft³
